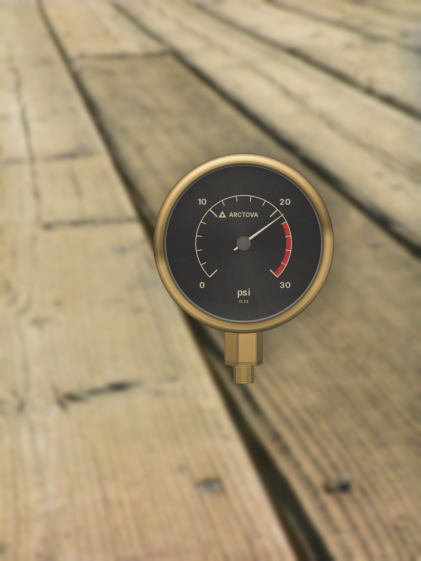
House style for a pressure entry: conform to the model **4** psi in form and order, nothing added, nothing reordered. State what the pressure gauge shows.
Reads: **21** psi
